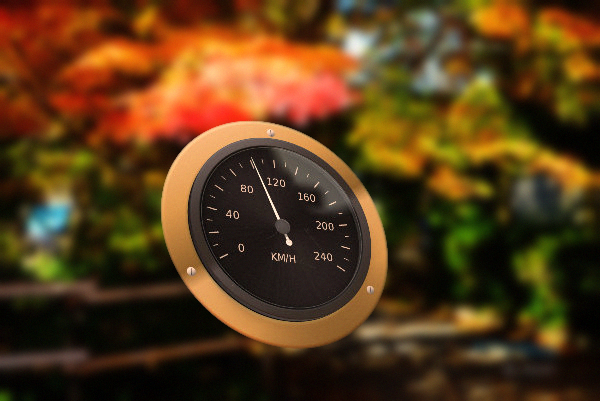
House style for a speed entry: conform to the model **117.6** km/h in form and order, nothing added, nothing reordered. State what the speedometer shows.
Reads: **100** km/h
